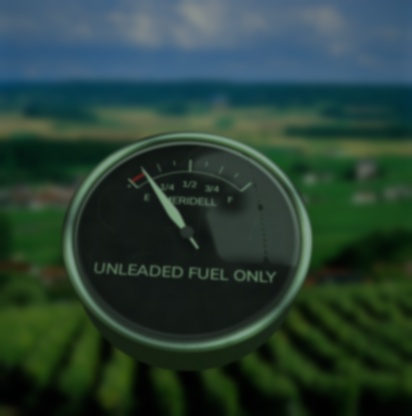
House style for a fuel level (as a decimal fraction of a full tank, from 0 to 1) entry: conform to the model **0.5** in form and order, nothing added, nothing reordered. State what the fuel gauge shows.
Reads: **0.125**
